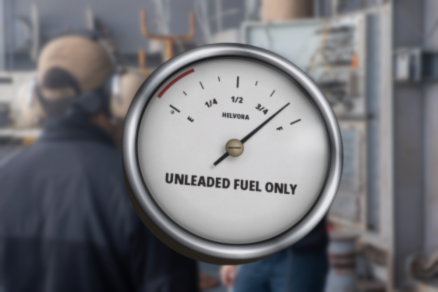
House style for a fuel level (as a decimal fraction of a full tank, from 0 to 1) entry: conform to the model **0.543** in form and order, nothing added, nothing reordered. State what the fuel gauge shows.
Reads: **0.875**
